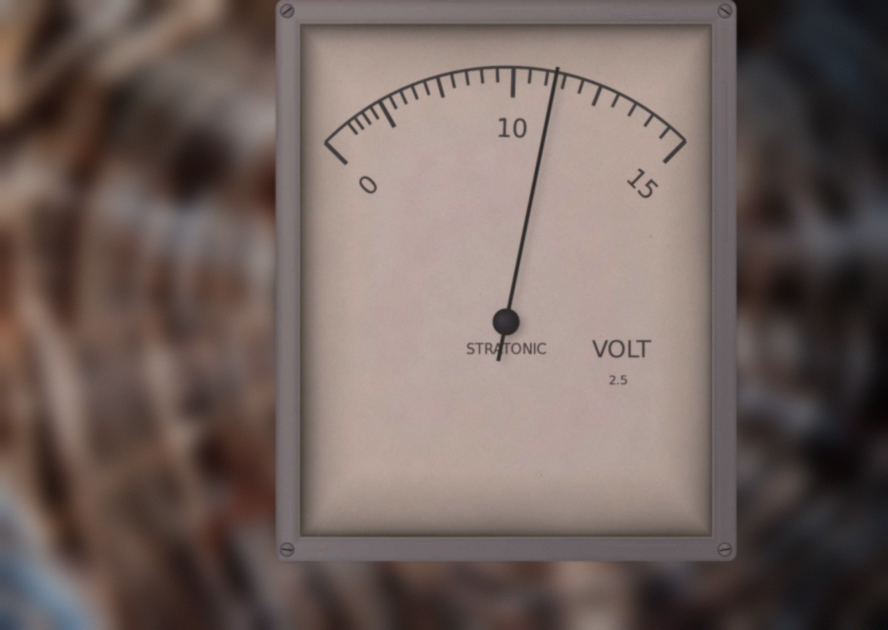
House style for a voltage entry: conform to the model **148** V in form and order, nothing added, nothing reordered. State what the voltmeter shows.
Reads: **11.25** V
